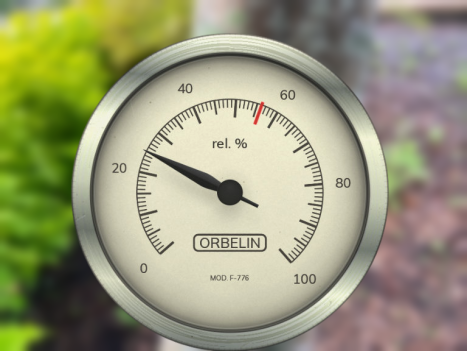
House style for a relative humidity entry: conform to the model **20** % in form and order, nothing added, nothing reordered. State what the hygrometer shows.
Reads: **25** %
